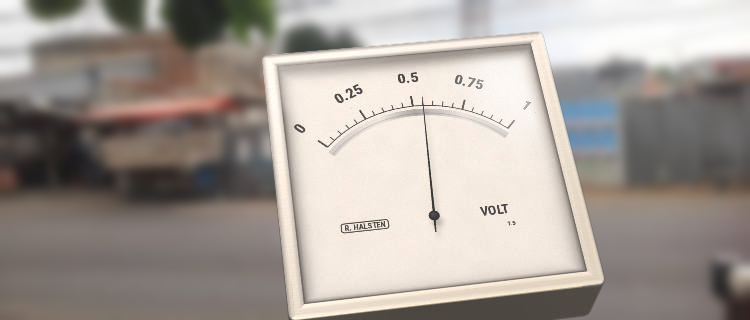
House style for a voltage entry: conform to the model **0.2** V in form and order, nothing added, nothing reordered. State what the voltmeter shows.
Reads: **0.55** V
